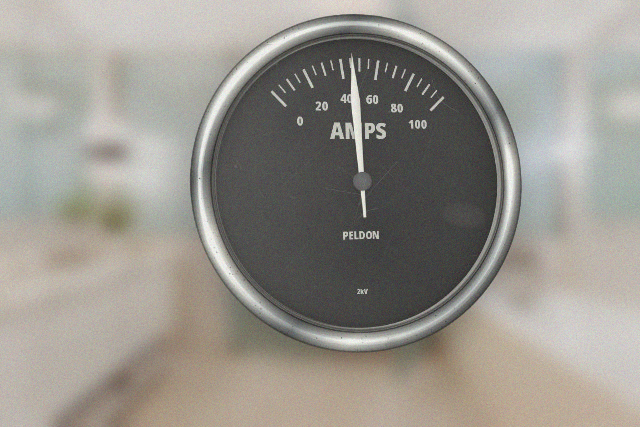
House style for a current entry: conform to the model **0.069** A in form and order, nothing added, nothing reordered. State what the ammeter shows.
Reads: **45** A
